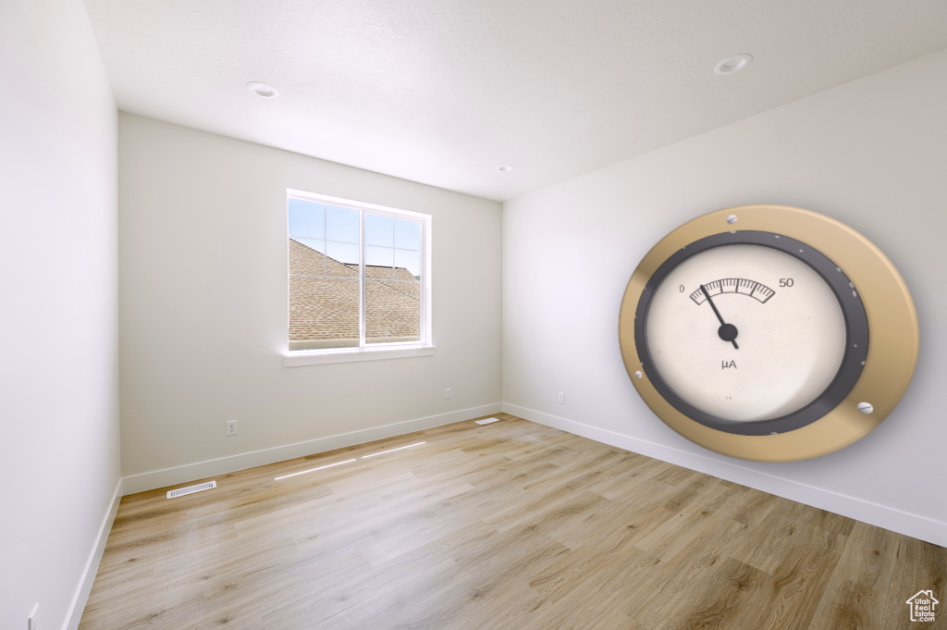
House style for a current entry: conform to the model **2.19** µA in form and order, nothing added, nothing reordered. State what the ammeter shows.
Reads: **10** µA
